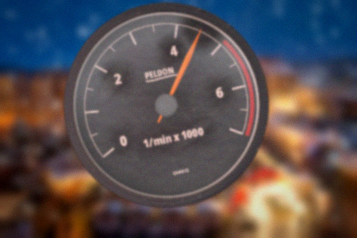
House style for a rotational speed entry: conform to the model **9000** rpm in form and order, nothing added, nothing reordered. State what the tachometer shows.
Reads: **4500** rpm
